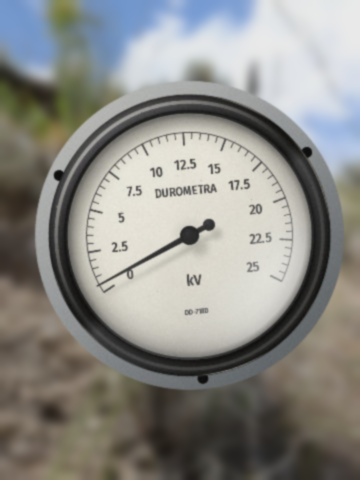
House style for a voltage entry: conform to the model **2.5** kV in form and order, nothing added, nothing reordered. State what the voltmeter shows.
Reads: **0.5** kV
